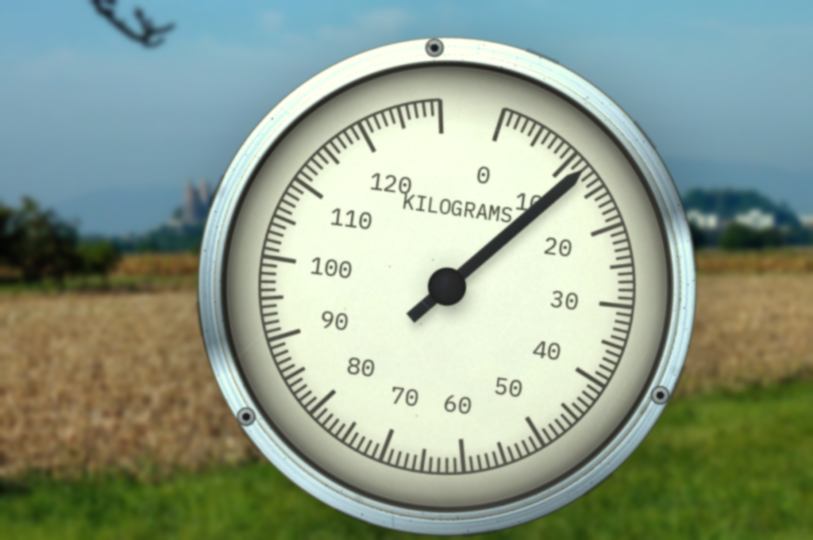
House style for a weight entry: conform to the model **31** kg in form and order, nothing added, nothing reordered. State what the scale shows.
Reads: **12** kg
